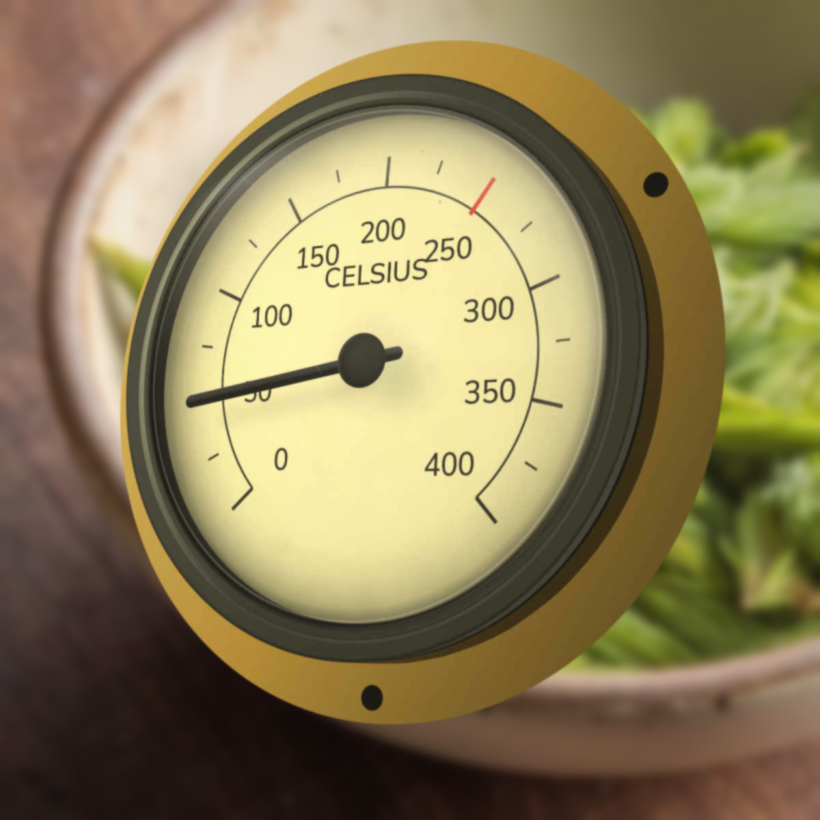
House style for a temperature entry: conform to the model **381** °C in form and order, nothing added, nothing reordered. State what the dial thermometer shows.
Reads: **50** °C
